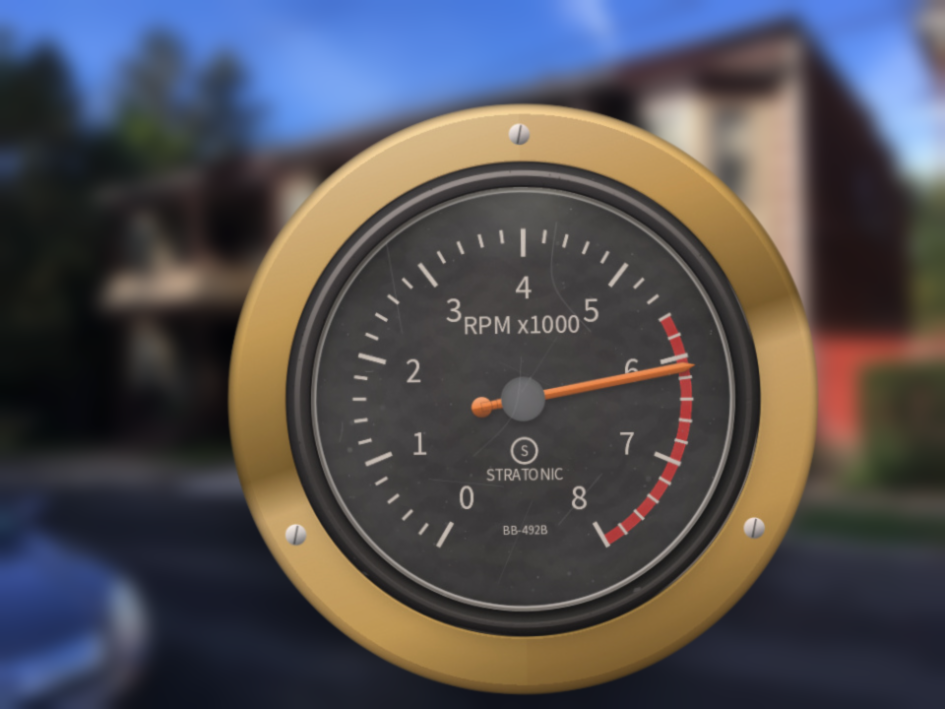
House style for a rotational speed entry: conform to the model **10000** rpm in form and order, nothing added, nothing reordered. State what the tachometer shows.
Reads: **6100** rpm
